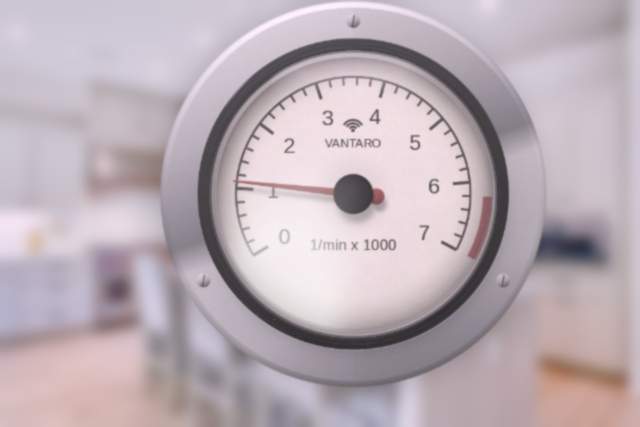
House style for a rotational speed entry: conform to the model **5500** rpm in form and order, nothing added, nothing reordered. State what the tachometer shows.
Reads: **1100** rpm
